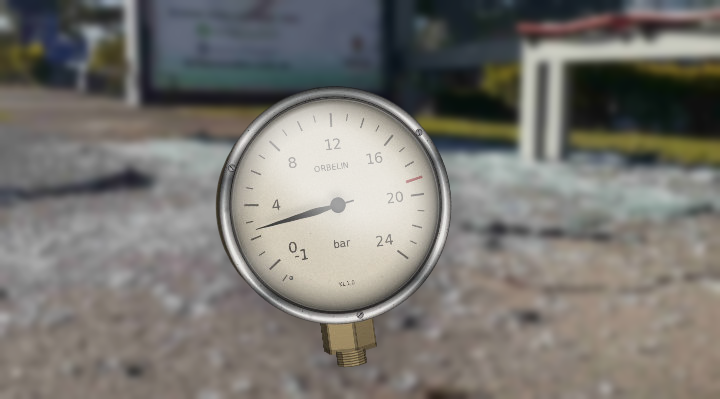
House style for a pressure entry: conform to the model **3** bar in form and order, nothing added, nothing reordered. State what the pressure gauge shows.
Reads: **2.5** bar
